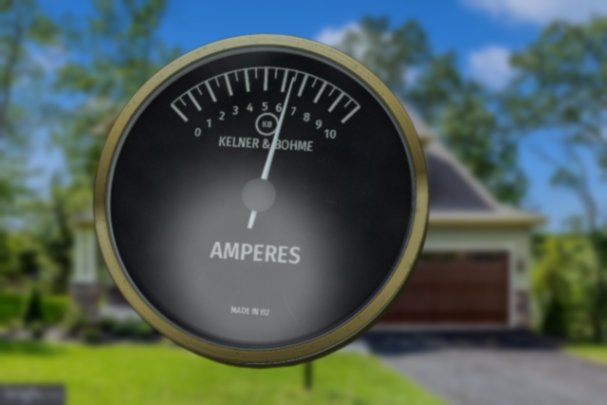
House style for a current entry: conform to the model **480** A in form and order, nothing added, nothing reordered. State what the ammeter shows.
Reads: **6.5** A
